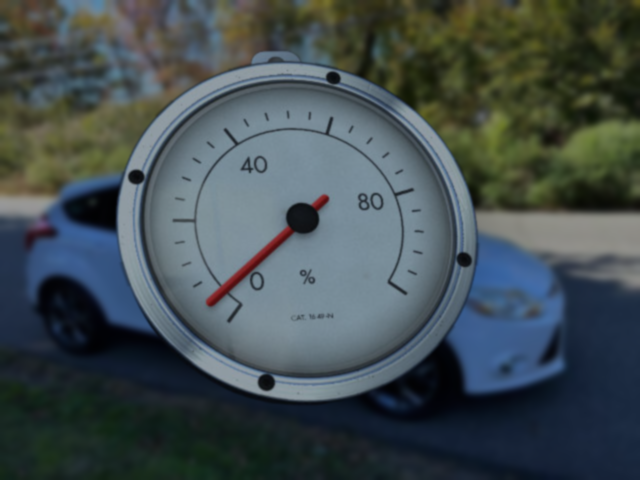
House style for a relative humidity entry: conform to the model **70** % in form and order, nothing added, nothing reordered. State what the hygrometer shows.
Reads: **4** %
